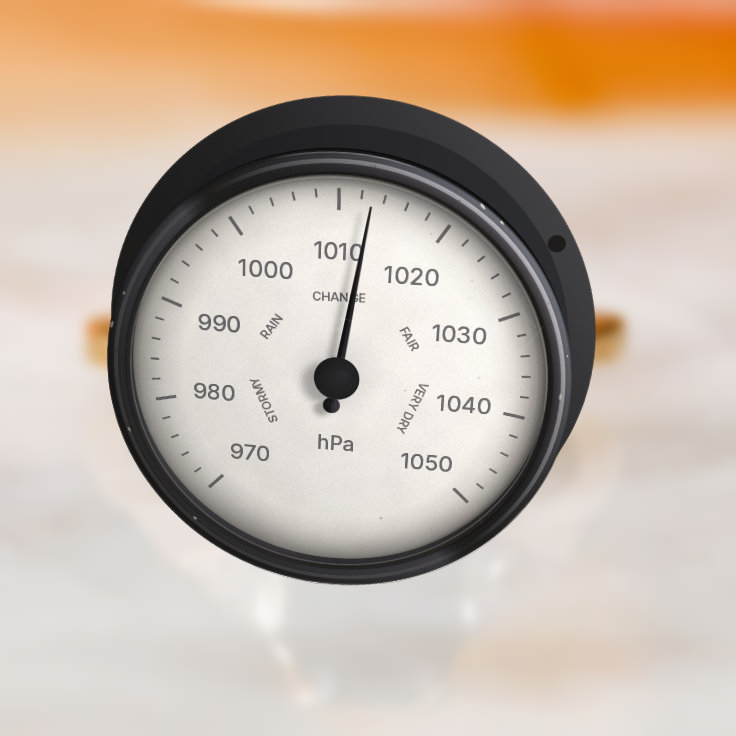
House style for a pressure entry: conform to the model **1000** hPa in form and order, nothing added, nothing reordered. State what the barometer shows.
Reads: **1013** hPa
